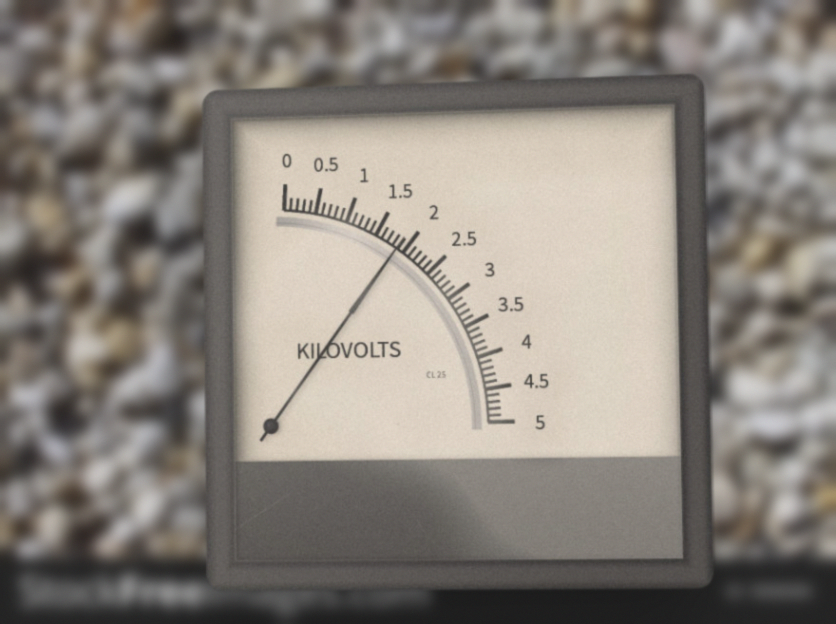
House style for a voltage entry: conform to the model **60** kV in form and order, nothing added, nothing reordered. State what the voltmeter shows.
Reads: **1.9** kV
